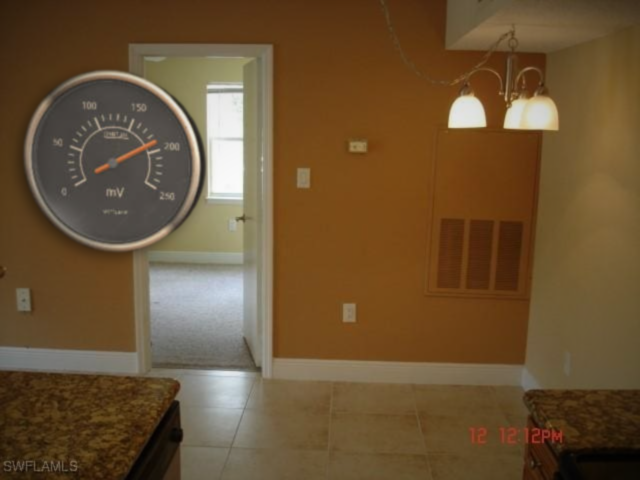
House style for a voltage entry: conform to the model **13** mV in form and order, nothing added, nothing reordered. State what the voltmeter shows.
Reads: **190** mV
